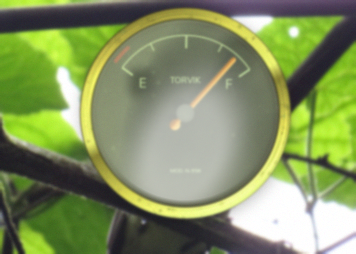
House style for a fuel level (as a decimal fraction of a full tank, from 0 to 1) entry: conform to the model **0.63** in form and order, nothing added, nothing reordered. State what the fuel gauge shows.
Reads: **0.875**
